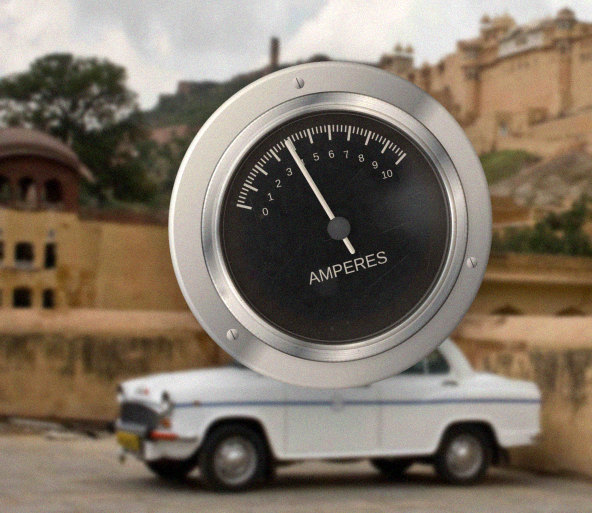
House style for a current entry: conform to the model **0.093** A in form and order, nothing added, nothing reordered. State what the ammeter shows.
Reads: **3.8** A
